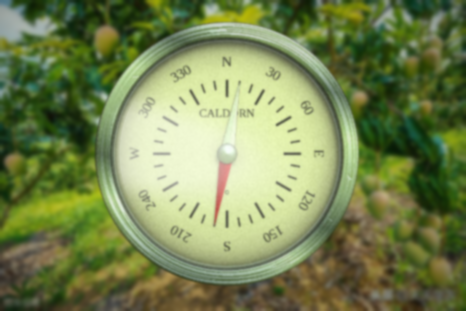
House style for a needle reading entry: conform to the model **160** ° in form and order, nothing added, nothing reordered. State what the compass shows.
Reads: **190** °
